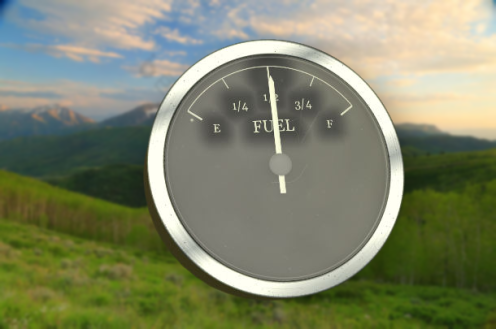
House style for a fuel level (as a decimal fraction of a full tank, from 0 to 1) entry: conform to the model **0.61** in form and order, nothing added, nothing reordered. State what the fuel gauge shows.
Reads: **0.5**
